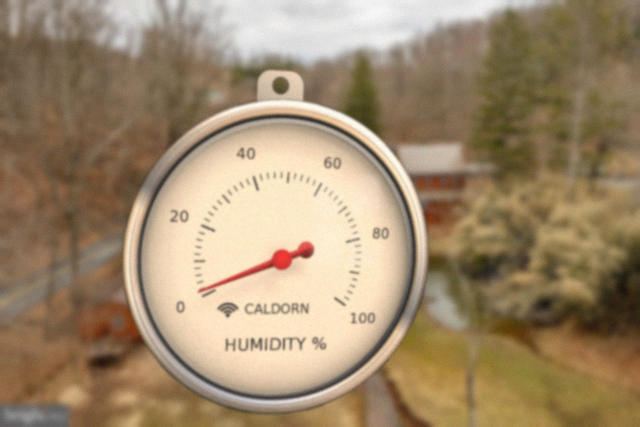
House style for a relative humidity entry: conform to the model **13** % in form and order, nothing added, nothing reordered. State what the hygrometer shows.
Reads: **2** %
